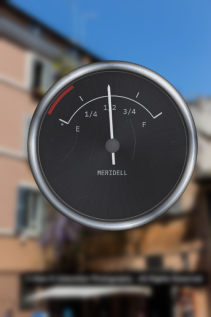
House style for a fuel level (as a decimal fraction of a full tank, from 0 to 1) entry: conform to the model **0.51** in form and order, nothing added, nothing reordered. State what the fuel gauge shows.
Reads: **0.5**
